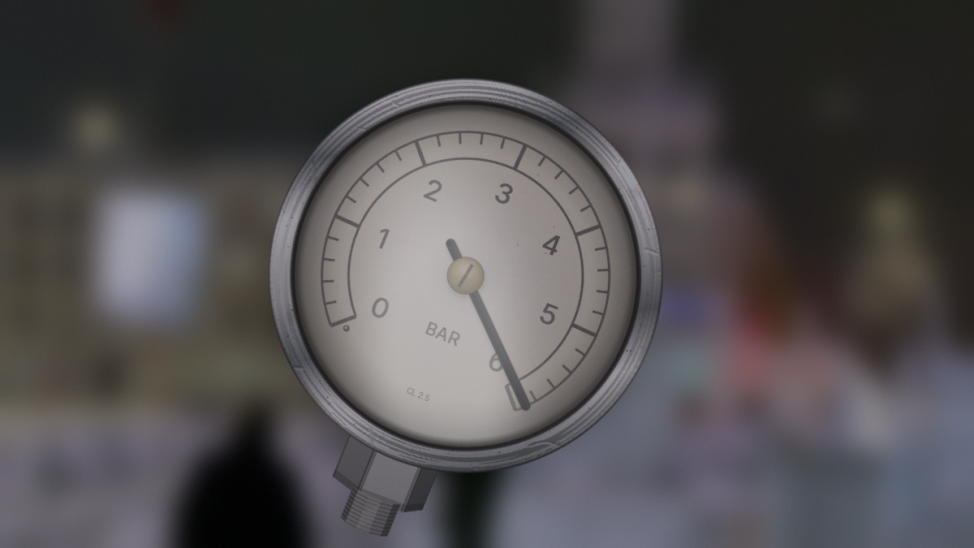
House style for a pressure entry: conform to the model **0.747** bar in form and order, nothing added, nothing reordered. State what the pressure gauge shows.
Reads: **5.9** bar
